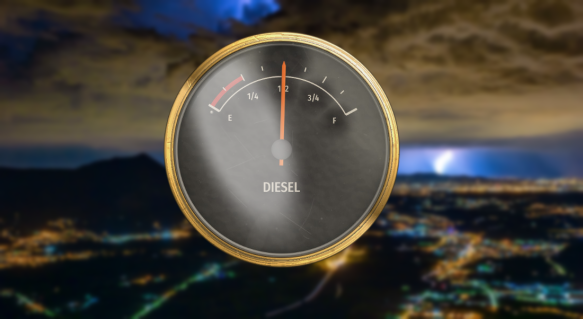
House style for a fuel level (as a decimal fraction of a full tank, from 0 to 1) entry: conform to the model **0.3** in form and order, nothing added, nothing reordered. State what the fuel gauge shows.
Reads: **0.5**
